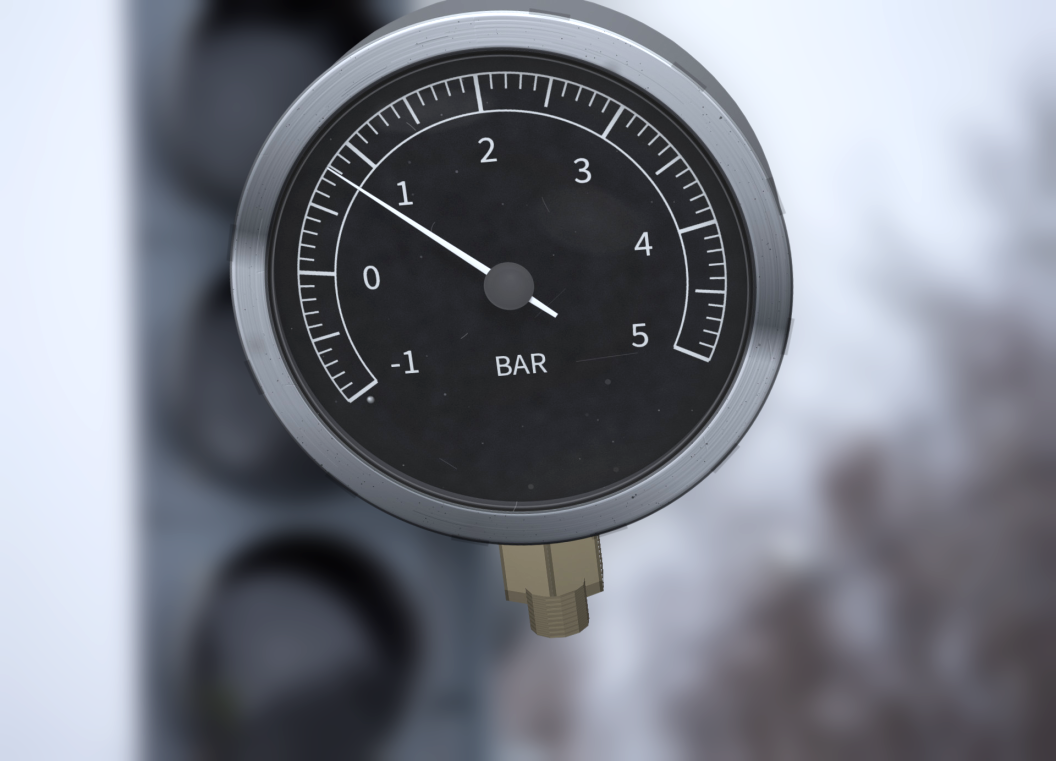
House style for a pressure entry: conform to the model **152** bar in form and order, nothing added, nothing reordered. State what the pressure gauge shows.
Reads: **0.8** bar
